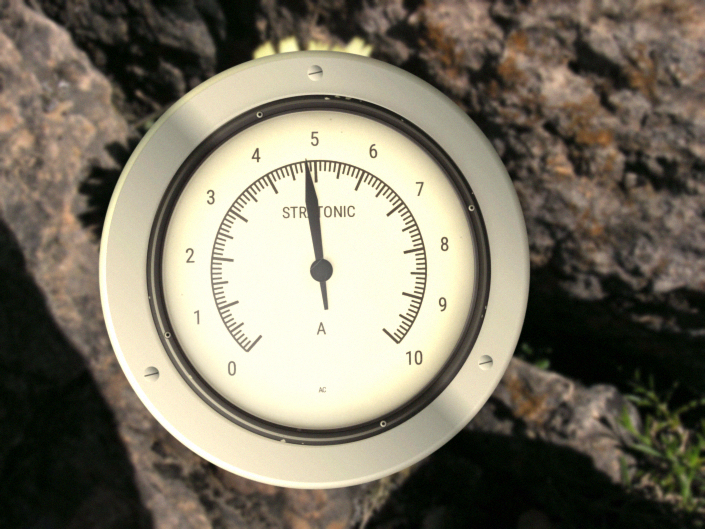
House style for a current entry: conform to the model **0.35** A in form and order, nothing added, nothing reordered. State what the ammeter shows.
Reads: **4.8** A
